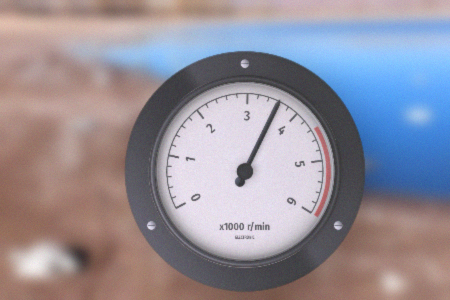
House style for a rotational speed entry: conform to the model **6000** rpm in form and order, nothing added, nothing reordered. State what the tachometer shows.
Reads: **3600** rpm
